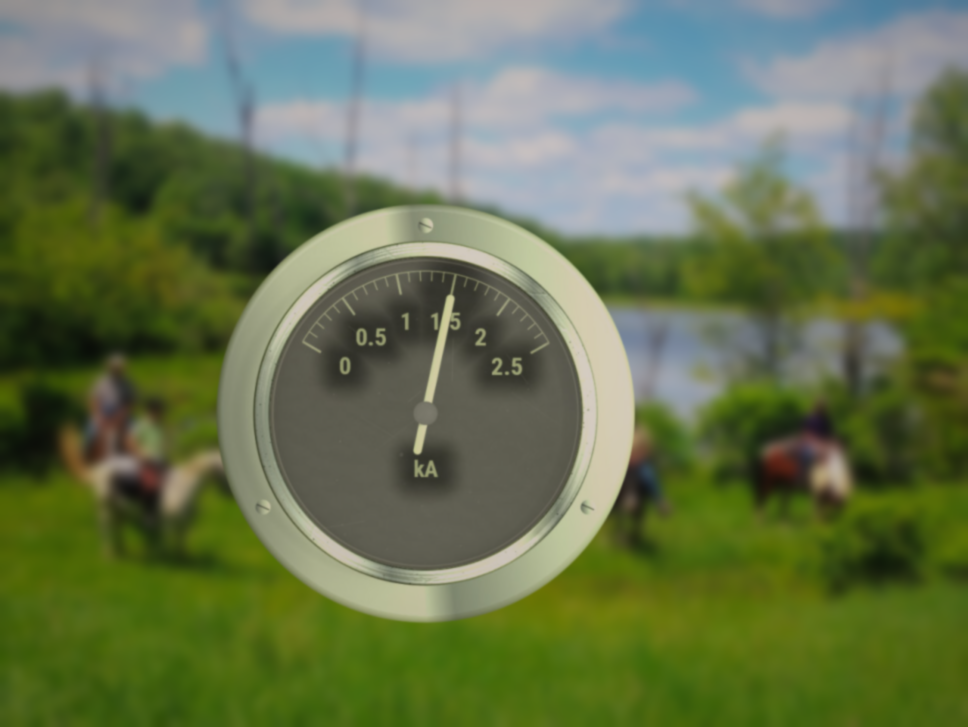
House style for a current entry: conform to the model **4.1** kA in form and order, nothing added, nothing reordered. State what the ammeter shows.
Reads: **1.5** kA
